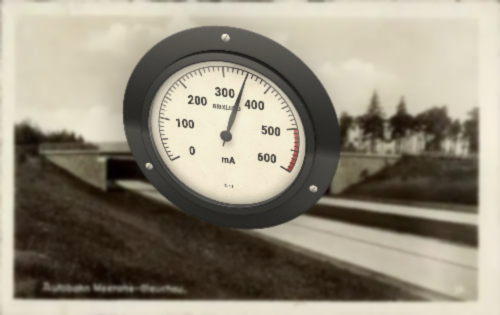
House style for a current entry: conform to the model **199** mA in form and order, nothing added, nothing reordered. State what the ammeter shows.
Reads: **350** mA
